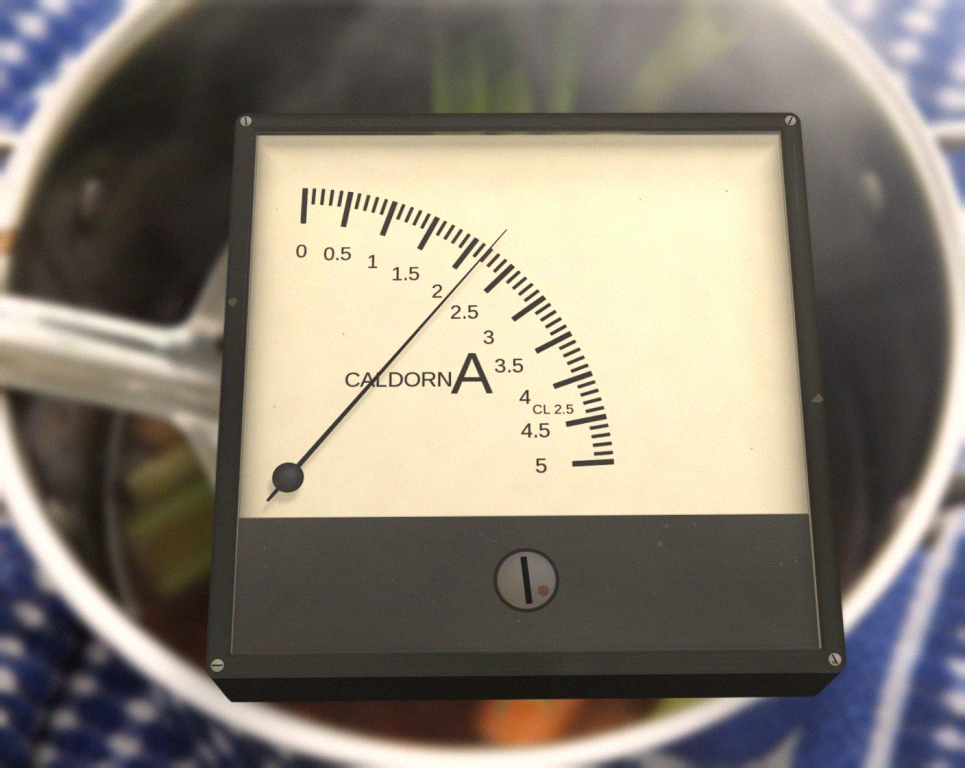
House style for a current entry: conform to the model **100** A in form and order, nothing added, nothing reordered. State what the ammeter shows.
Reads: **2.2** A
